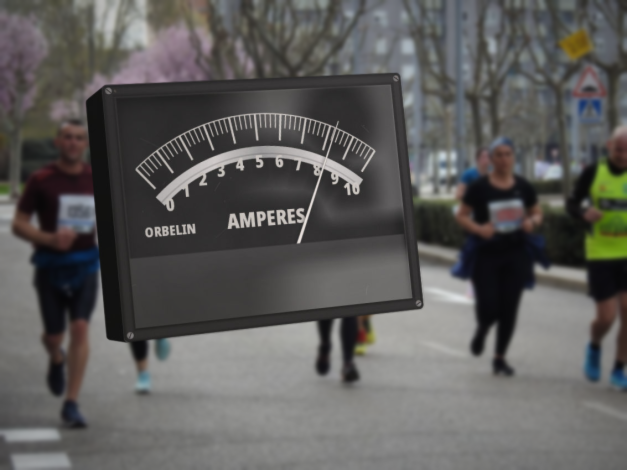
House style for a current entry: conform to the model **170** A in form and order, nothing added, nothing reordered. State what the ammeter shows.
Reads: **8.2** A
